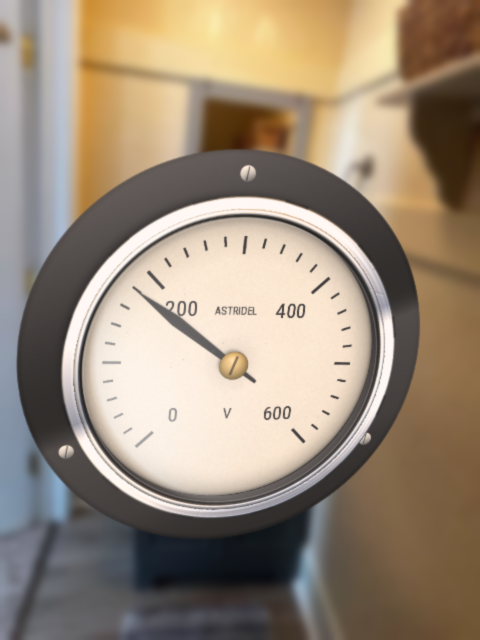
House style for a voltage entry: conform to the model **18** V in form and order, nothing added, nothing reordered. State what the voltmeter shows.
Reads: **180** V
